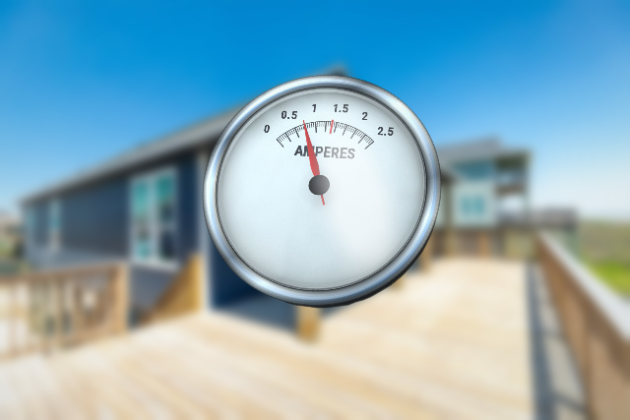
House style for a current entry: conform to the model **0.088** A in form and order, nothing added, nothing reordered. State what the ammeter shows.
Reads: **0.75** A
